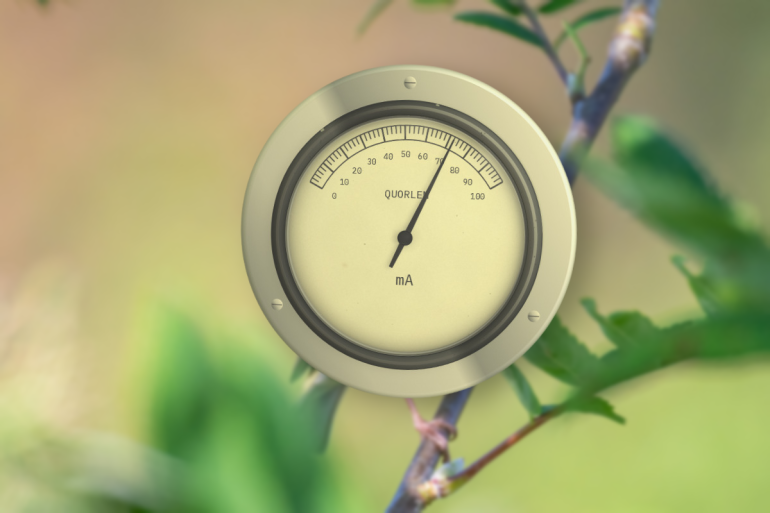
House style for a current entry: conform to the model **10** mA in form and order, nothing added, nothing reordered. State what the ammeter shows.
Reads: **72** mA
